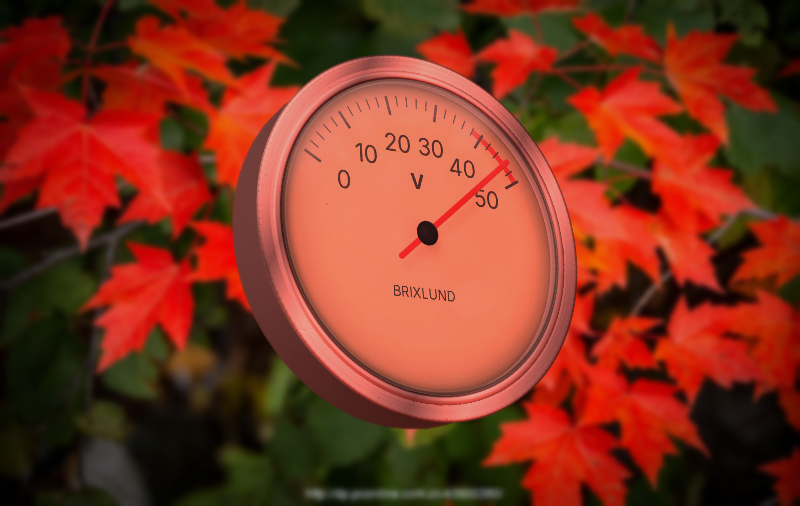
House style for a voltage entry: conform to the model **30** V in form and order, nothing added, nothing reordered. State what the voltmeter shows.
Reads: **46** V
